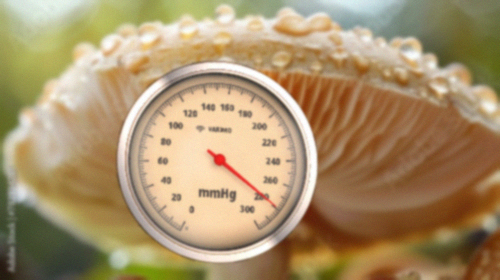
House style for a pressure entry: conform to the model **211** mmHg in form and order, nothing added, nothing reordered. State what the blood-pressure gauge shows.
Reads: **280** mmHg
